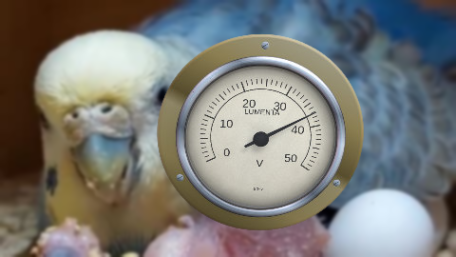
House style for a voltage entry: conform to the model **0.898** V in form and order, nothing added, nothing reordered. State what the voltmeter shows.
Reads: **37** V
